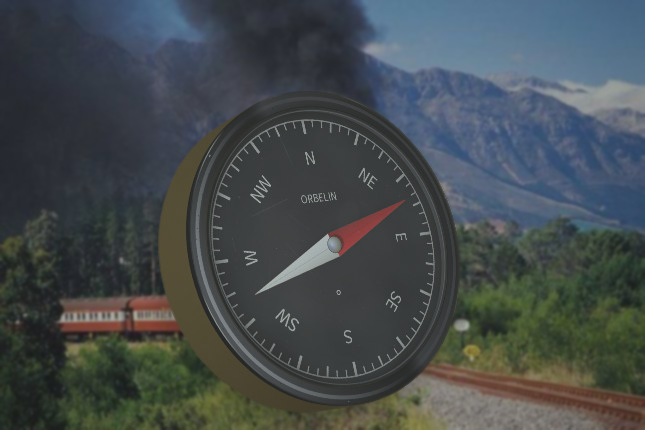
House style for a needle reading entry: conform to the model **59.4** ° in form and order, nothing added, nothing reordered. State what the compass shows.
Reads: **70** °
